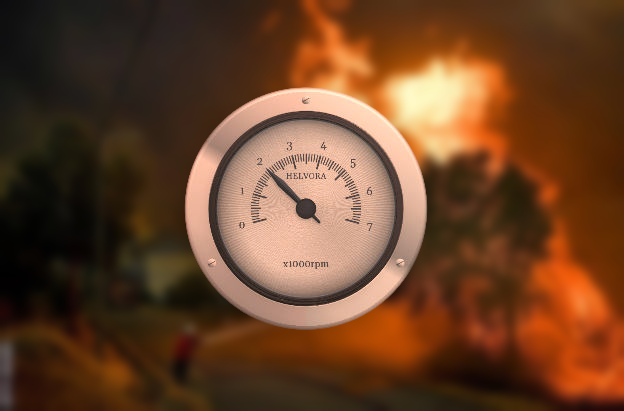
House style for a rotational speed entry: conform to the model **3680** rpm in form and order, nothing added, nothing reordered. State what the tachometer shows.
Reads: **2000** rpm
